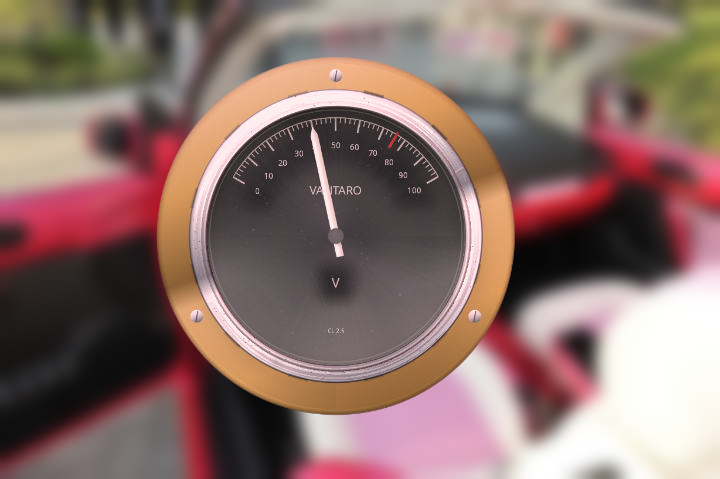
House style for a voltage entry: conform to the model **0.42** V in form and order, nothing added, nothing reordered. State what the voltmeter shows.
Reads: **40** V
